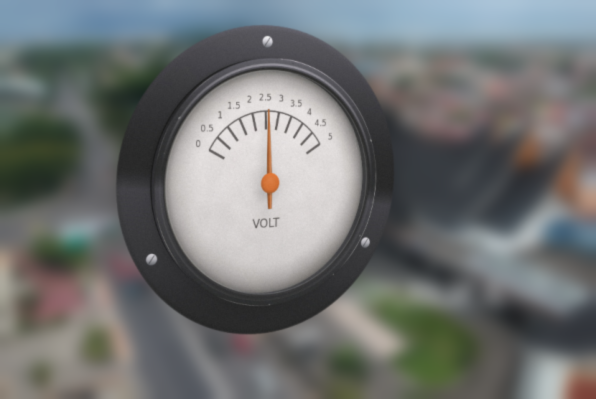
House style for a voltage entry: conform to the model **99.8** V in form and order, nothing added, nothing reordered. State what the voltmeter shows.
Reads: **2.5** V
